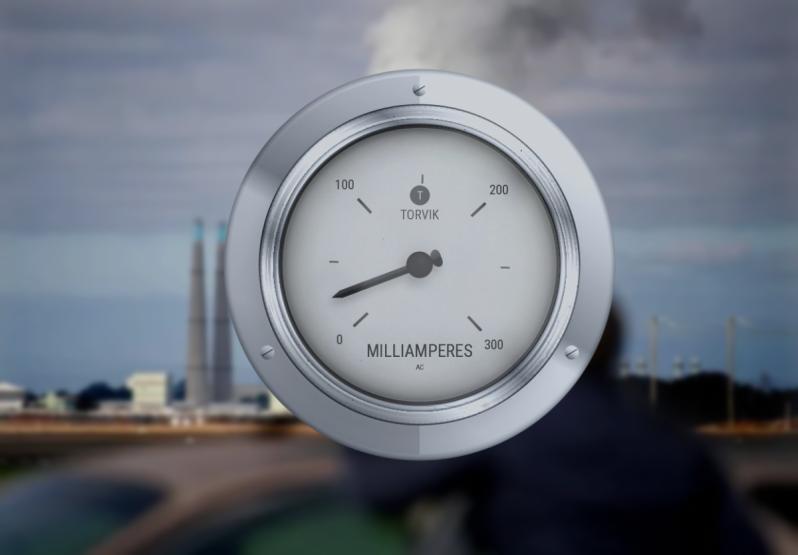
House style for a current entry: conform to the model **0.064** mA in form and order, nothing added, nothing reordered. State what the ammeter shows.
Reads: **25** mA
